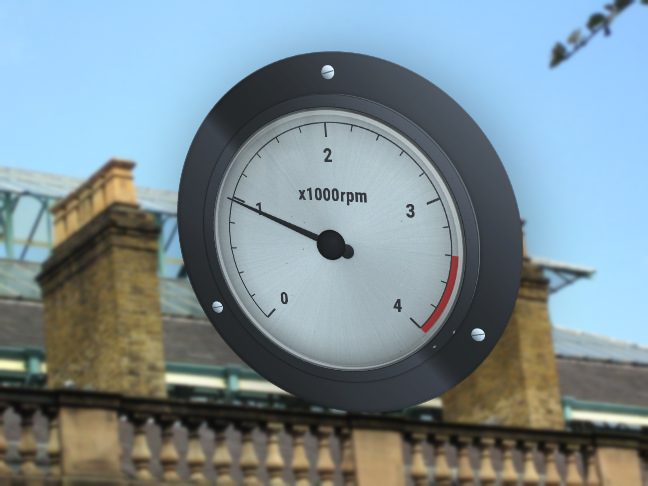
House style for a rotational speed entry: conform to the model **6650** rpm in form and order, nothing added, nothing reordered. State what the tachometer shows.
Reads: **1000** rpm
